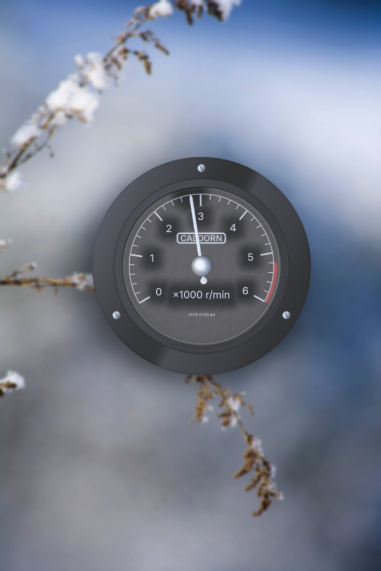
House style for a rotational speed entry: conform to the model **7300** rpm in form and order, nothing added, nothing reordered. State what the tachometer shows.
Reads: **2800** rpm
